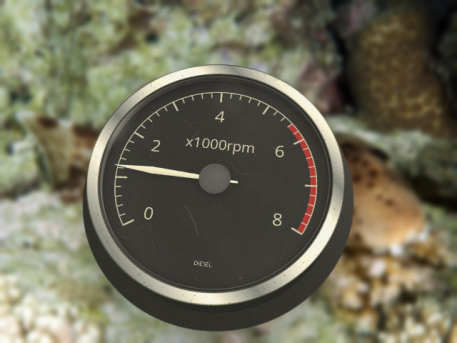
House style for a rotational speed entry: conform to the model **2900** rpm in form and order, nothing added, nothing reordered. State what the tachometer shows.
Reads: **1200** rpm
